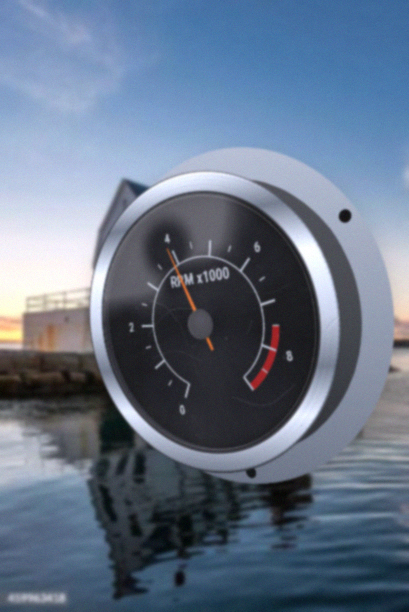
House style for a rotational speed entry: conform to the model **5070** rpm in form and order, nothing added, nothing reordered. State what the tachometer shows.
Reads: **4000** rpm
